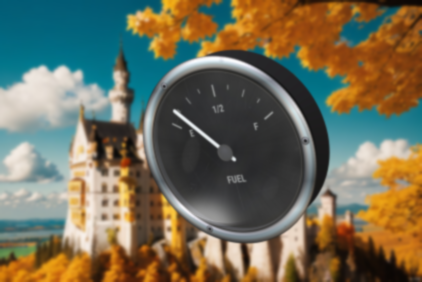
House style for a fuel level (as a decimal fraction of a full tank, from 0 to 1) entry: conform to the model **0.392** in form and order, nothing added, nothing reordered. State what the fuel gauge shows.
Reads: **0.125**
